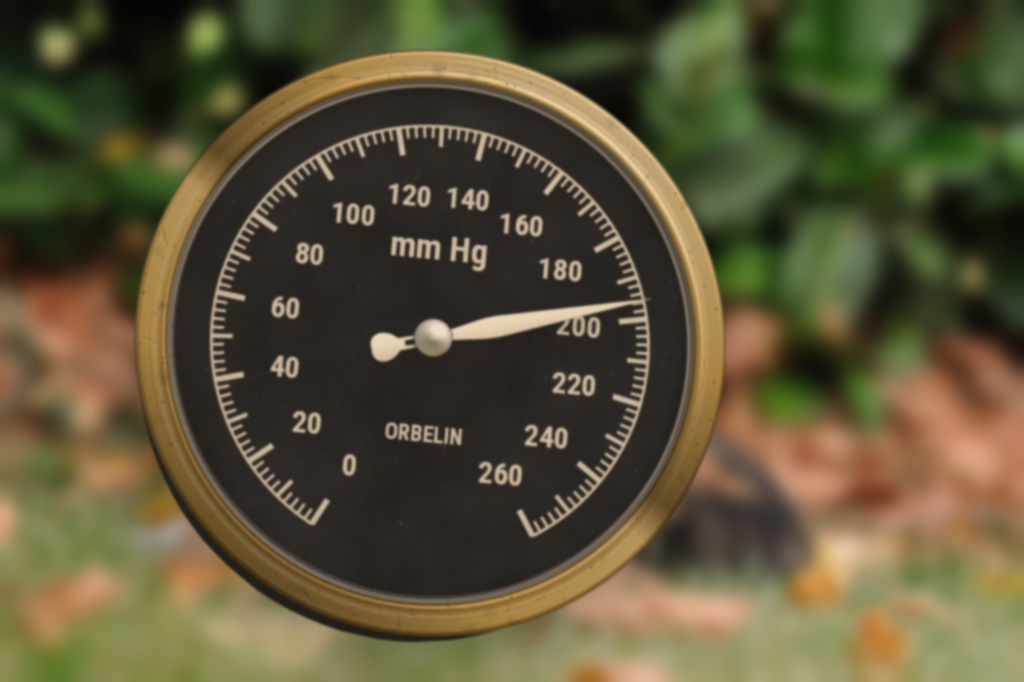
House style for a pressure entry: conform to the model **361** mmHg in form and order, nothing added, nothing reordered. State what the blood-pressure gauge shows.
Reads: **196** mmHg
